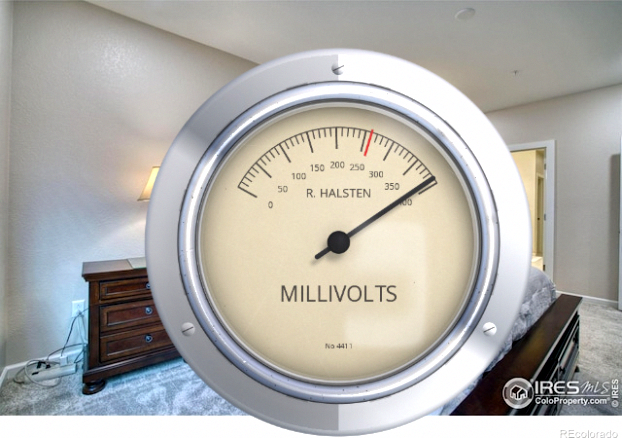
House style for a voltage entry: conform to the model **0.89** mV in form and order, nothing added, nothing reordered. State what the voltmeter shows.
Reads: **390** mV
